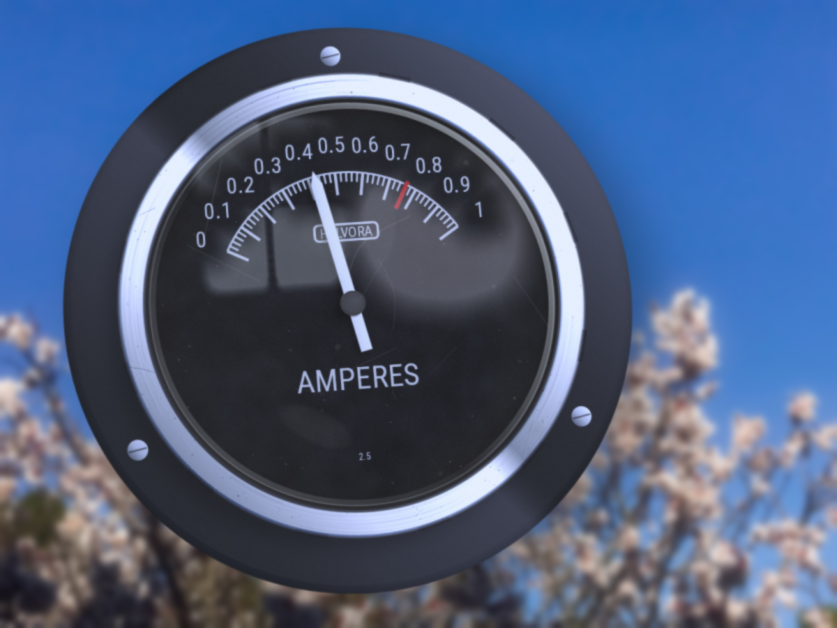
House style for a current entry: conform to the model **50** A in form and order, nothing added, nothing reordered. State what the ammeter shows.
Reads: **0.42** A
